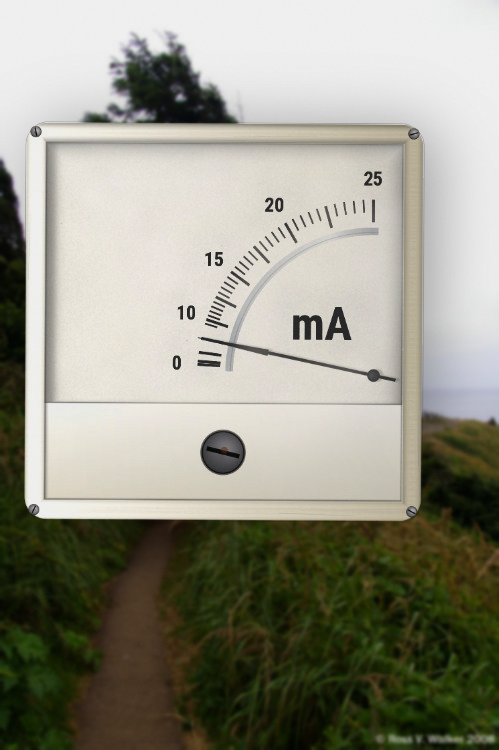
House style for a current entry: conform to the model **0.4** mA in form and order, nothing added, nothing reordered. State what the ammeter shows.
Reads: **7.5** mA
